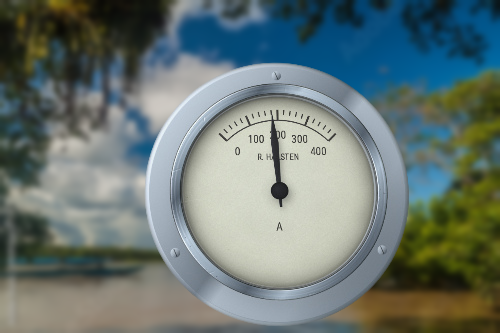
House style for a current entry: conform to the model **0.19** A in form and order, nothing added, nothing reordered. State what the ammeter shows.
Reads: **180** A
